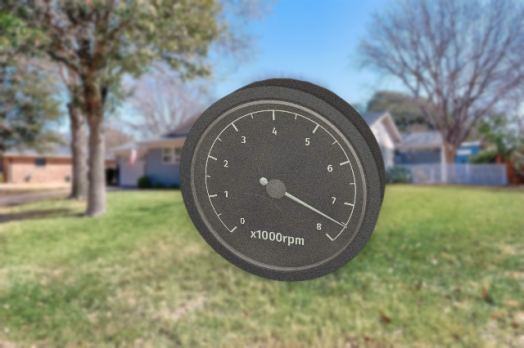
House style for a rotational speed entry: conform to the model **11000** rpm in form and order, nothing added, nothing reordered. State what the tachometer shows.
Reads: **7500** rpm
